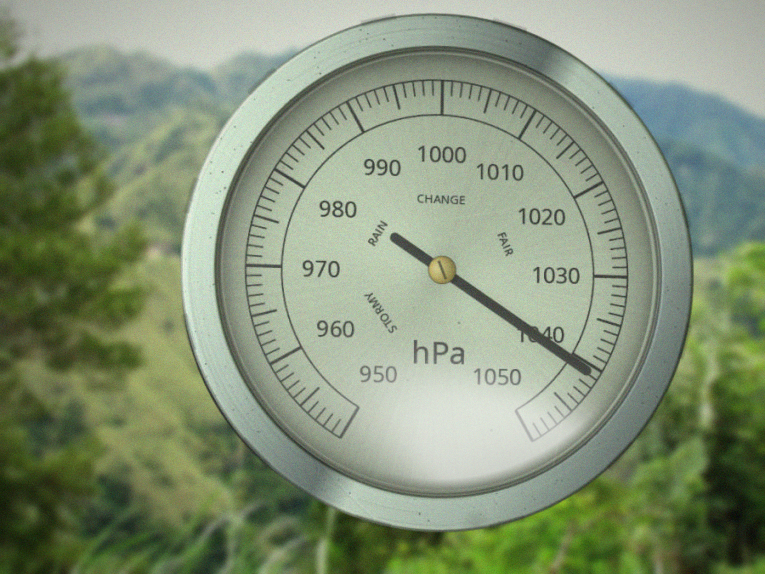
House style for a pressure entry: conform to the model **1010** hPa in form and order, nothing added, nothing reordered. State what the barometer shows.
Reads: **1041** hPa
